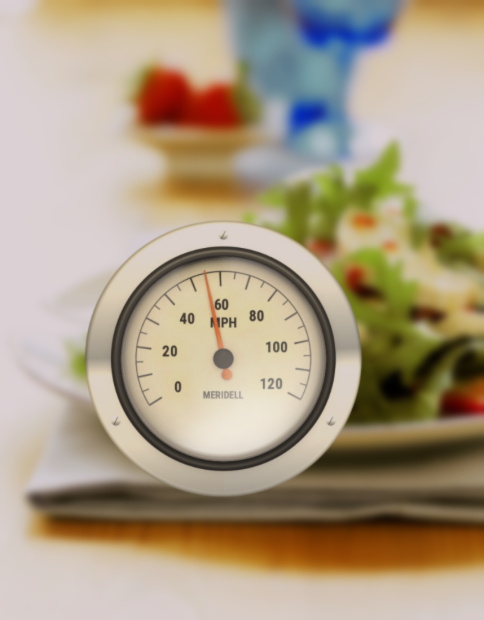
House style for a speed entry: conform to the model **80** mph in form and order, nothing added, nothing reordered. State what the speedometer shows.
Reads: **55** mph
